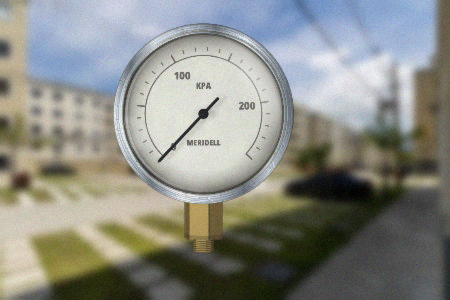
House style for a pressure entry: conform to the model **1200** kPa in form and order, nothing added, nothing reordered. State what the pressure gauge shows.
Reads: **0** kPa
